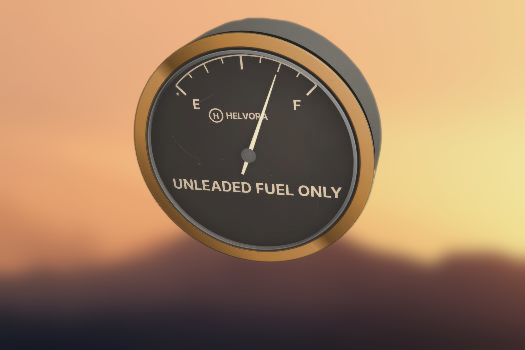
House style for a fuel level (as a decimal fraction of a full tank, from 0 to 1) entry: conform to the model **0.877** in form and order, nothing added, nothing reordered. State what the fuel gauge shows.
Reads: **0.75**
